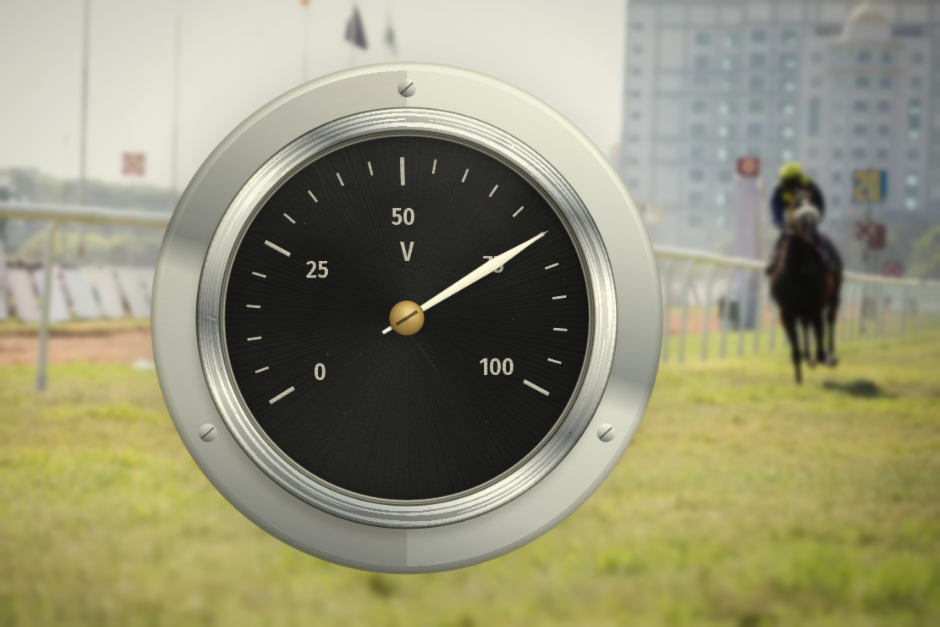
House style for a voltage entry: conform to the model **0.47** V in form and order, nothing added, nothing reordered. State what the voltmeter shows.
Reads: **75** V
